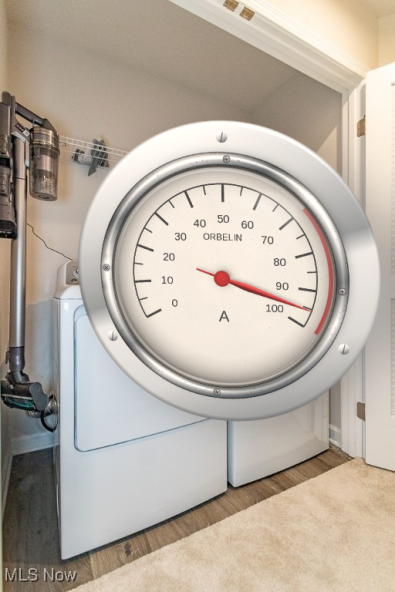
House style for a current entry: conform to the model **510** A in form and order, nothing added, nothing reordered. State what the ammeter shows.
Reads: **95** A
